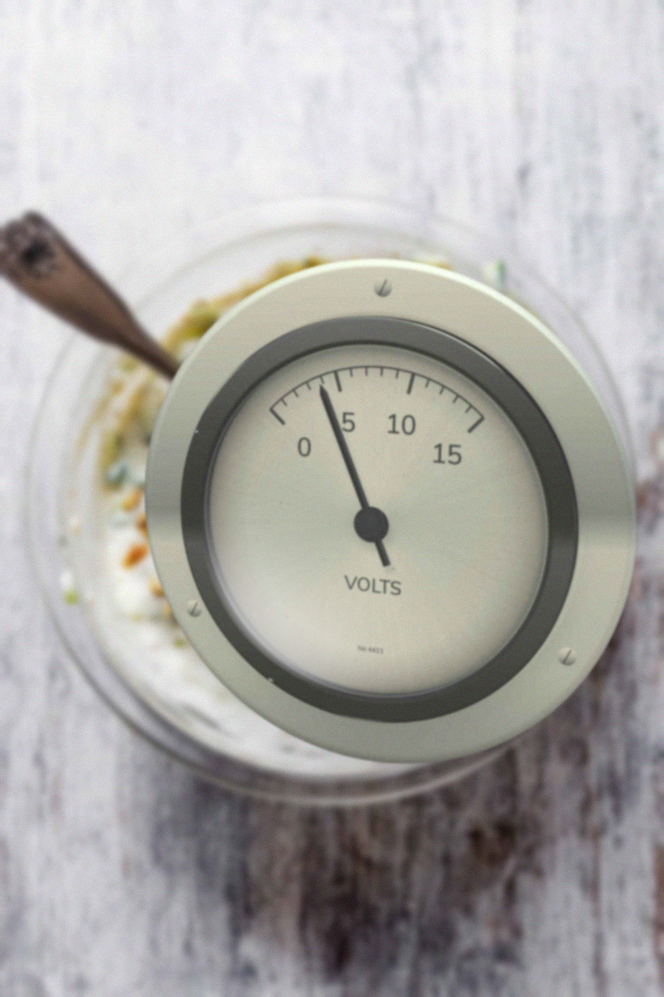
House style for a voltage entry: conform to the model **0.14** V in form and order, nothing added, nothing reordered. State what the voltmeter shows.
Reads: **4** V
